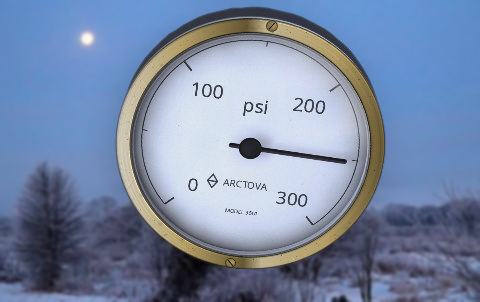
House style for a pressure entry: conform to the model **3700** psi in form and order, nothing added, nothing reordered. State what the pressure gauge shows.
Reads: **250** psi
